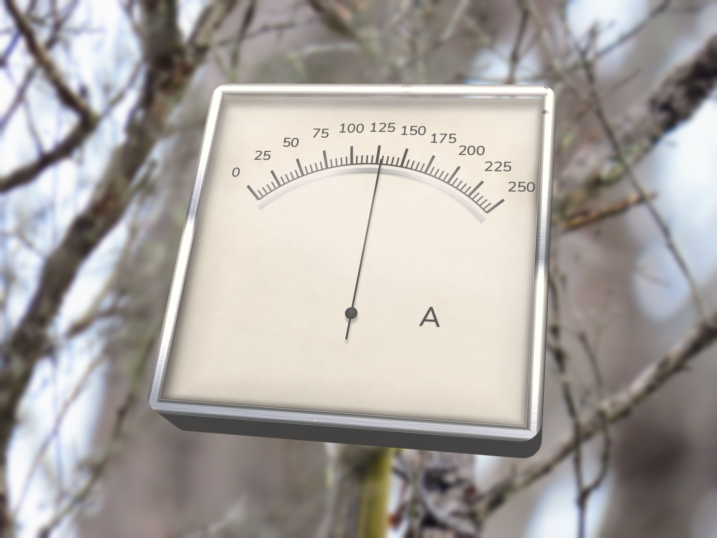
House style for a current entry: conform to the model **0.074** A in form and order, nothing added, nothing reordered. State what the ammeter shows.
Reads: **130** A
